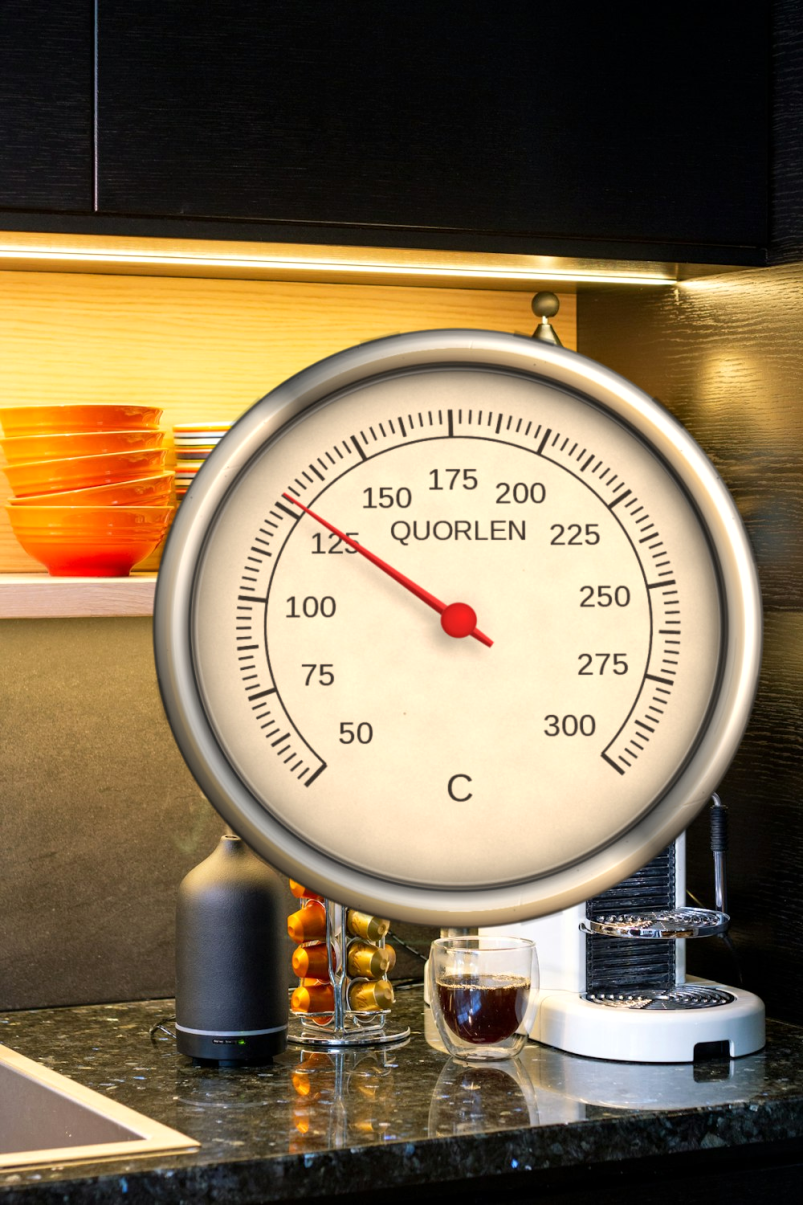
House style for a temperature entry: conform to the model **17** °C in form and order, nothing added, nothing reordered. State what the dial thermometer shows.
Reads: **127.5** °C
